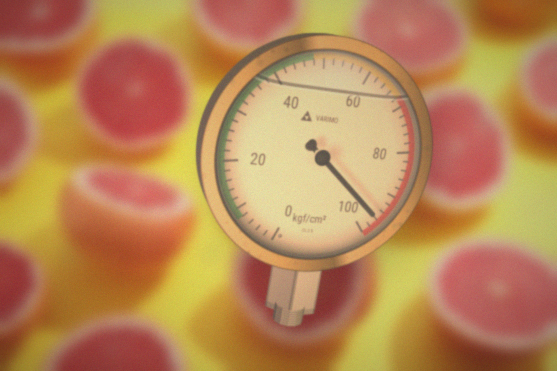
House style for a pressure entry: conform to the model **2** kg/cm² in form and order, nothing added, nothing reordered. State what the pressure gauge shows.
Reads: **96** kg/cm²
